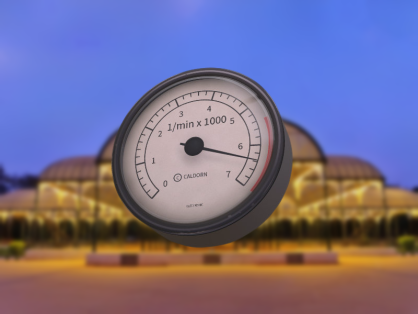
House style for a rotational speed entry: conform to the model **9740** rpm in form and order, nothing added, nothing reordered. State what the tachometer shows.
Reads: **6400** rpm
